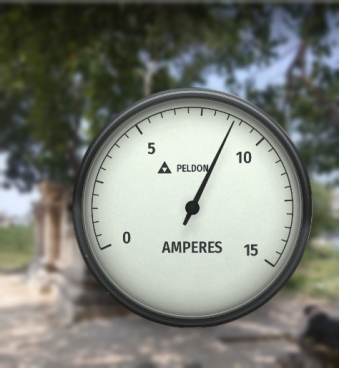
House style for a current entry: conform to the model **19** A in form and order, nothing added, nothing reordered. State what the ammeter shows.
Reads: **8.75** A
